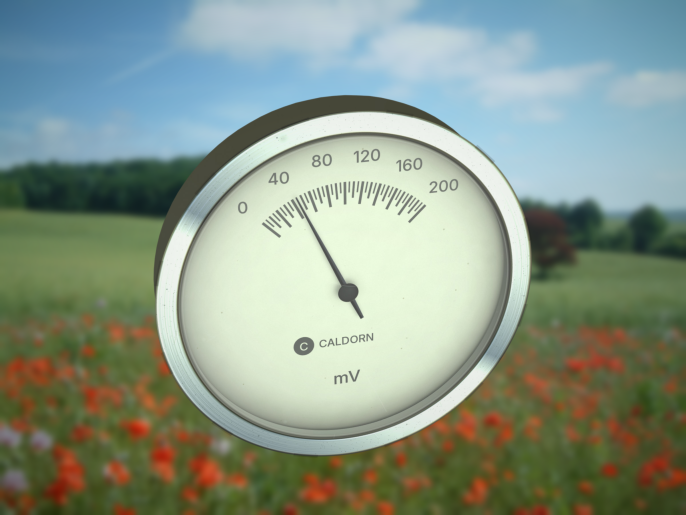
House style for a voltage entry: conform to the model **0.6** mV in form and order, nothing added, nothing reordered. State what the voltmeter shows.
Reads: **45** mV
